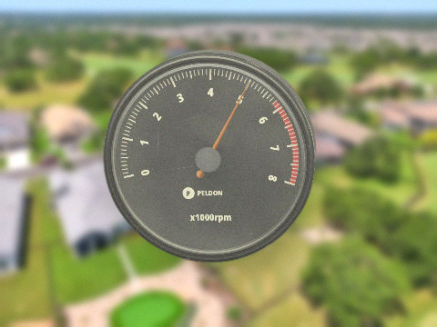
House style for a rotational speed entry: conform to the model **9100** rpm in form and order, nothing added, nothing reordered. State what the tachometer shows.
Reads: **5000** rpm
